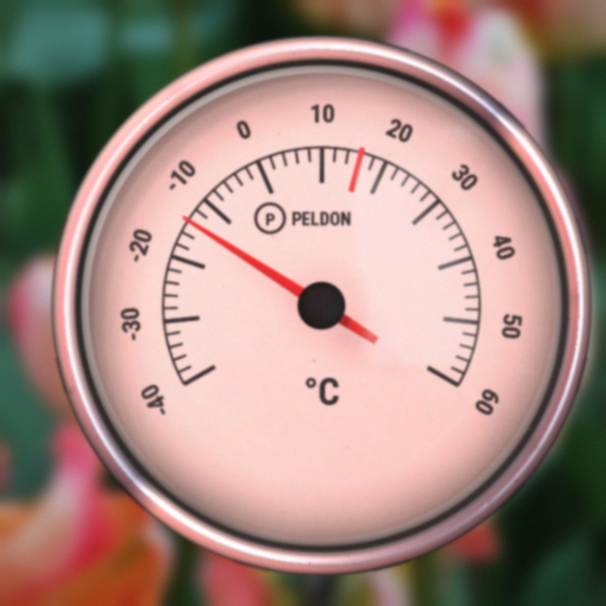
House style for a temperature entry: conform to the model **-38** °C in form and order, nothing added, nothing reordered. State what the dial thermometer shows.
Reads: **-14** °C
